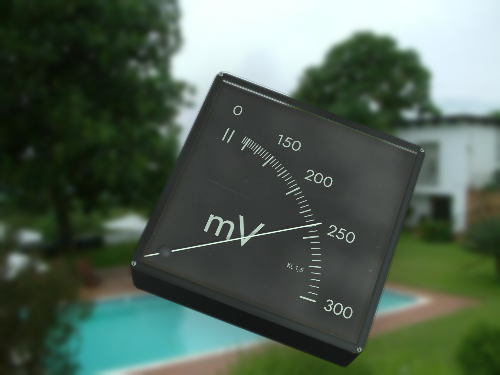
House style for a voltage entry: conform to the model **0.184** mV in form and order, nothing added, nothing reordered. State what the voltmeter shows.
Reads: **240** mV
